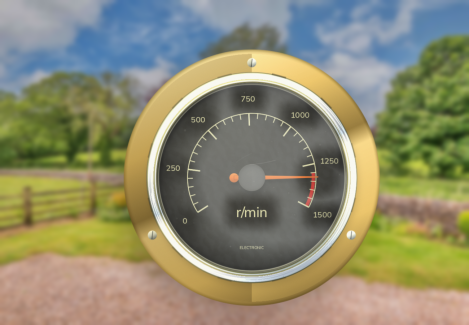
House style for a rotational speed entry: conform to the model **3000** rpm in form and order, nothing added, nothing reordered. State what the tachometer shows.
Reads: **1325** rpm
